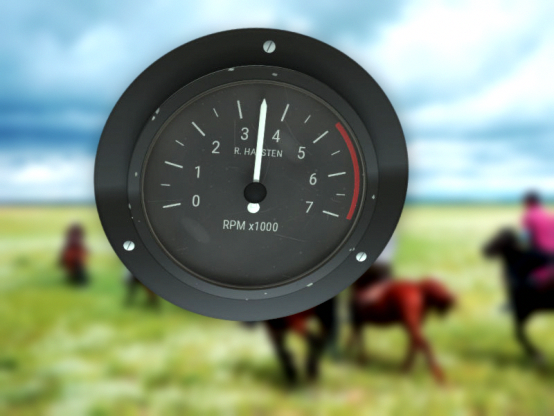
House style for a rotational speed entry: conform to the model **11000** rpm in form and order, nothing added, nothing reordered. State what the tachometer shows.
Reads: **3500** rpm
